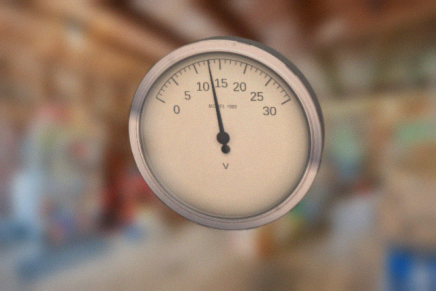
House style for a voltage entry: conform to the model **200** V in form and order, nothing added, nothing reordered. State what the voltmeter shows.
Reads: **13** V
